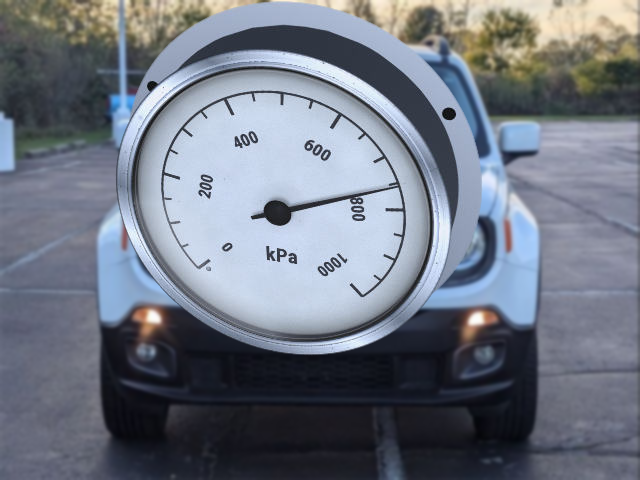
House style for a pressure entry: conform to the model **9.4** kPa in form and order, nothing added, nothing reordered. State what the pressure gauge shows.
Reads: **750** kPa
